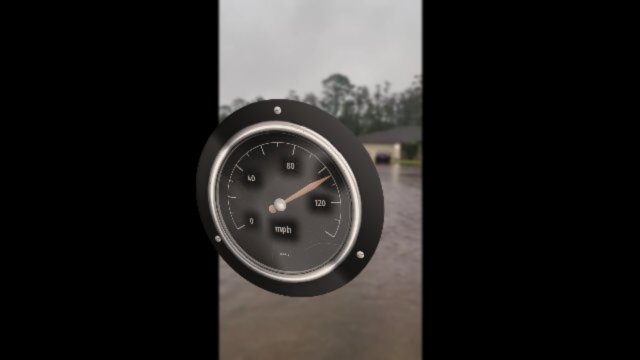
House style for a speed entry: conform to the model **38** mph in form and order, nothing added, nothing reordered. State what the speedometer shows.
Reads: **105** mph
